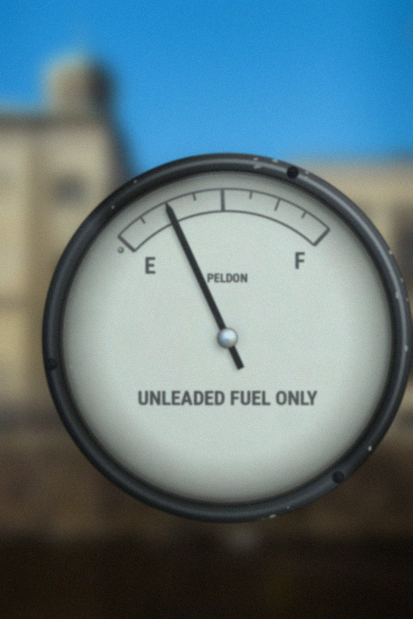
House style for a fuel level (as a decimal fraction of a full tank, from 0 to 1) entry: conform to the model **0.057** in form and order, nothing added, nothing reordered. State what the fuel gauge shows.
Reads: **0.25**
